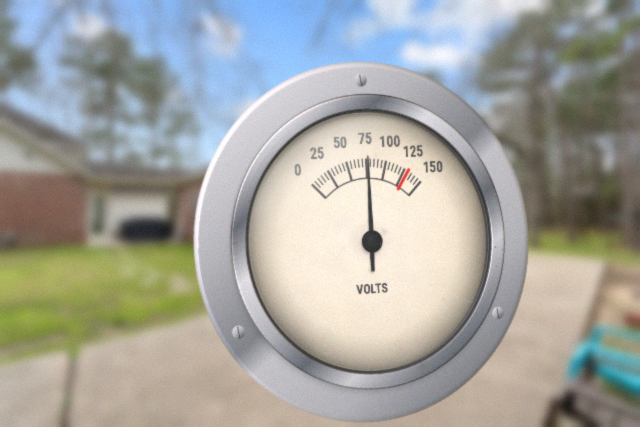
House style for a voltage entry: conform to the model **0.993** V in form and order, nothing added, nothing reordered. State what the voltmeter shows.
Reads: **75** V
